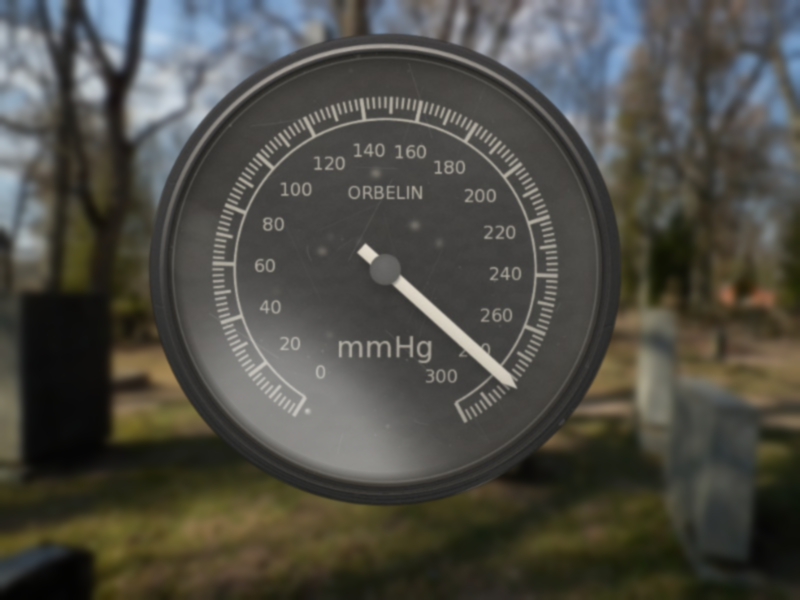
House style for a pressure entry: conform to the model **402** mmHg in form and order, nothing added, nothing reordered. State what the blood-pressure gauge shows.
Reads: **280** mmHg
